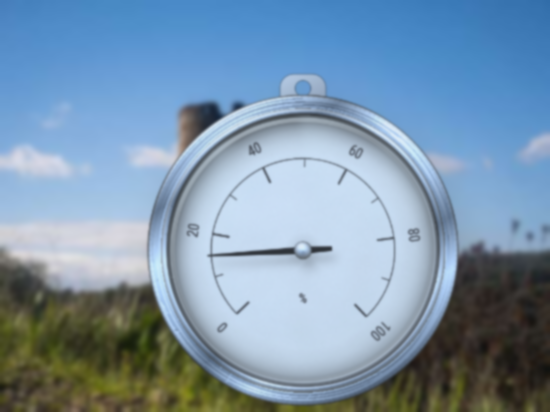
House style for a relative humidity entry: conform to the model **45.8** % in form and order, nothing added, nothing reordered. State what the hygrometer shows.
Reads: **15** %
